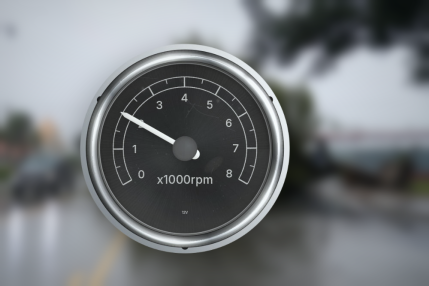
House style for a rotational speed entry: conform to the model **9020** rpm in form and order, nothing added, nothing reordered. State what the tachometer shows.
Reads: **2000** rpm
